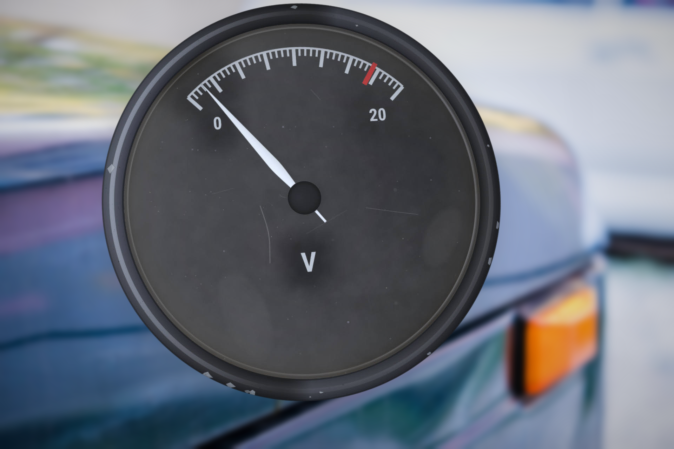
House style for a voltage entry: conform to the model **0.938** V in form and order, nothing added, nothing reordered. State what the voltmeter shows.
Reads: **1.5** V
